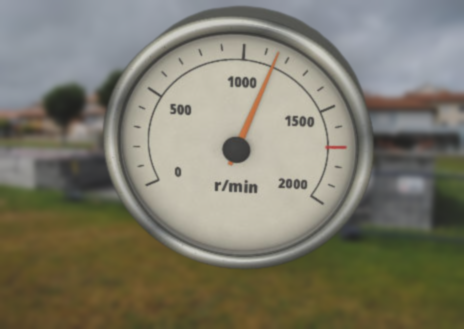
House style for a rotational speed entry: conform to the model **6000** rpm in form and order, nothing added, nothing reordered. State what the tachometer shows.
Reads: **1150** rpm
